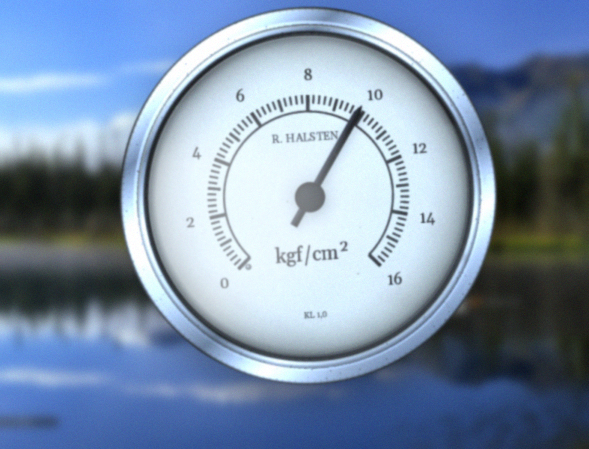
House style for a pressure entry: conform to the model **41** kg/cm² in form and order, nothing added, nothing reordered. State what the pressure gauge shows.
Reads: **9.8** kg/cm²
